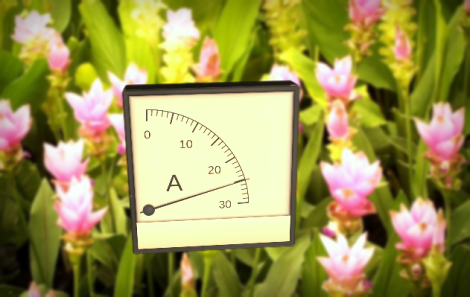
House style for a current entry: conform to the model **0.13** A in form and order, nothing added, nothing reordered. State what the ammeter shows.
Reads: **25** A
